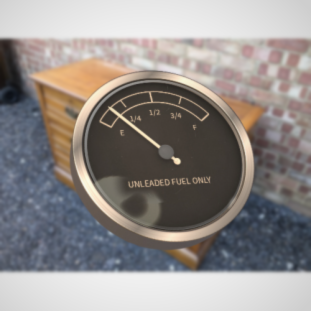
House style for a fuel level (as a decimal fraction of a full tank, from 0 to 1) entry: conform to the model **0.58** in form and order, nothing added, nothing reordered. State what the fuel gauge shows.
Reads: **0.125**
